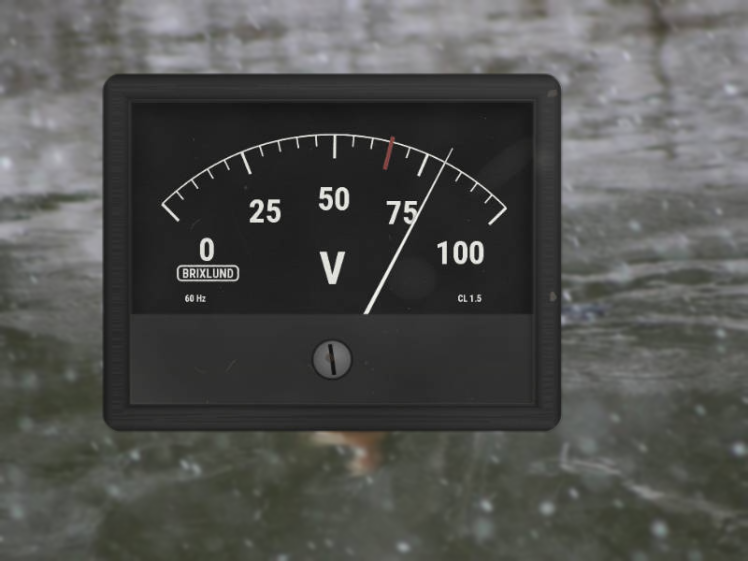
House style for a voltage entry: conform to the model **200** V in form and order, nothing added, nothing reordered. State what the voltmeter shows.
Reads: **80** V
